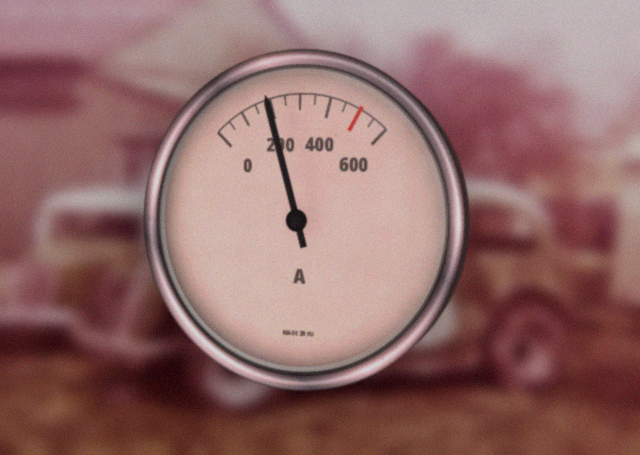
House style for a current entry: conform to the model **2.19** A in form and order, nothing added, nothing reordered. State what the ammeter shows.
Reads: **200** A
